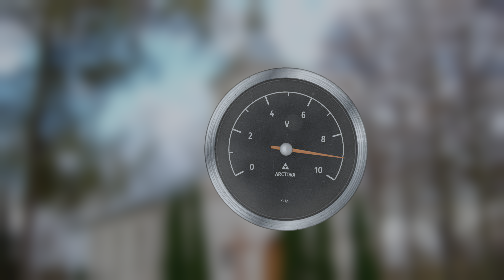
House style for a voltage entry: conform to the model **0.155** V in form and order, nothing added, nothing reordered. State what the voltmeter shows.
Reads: **9** V
